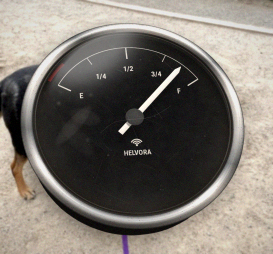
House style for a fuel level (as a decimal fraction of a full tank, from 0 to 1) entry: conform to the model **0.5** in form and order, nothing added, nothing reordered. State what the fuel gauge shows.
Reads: **0.875**
